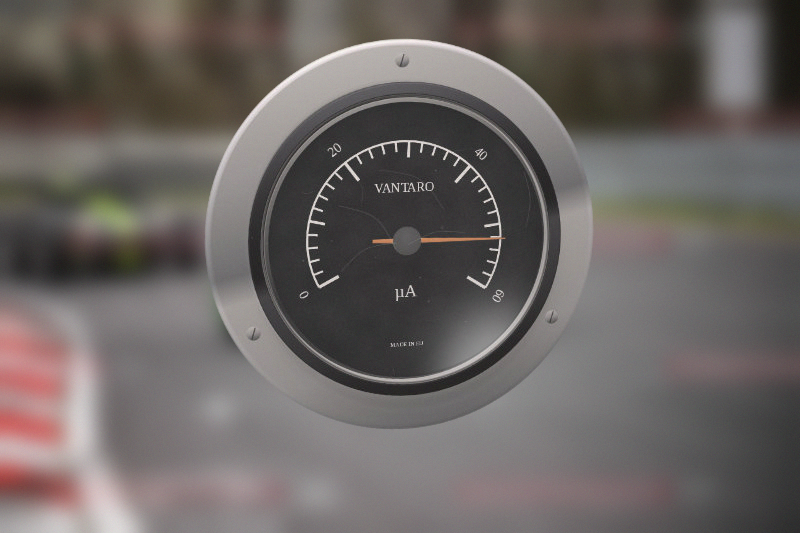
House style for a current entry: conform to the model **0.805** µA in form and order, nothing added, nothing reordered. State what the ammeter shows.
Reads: **52** µA
